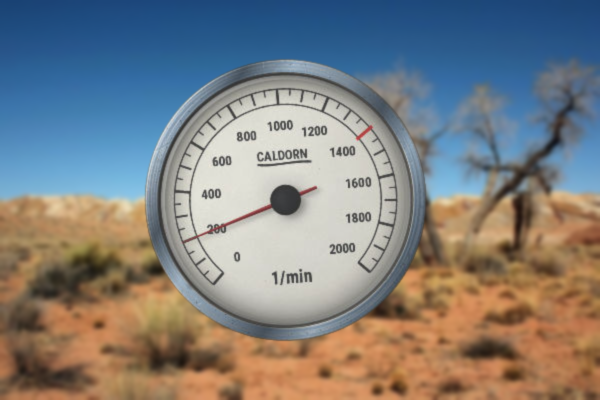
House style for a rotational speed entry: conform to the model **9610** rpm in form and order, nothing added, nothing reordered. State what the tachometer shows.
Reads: **200** rpm
